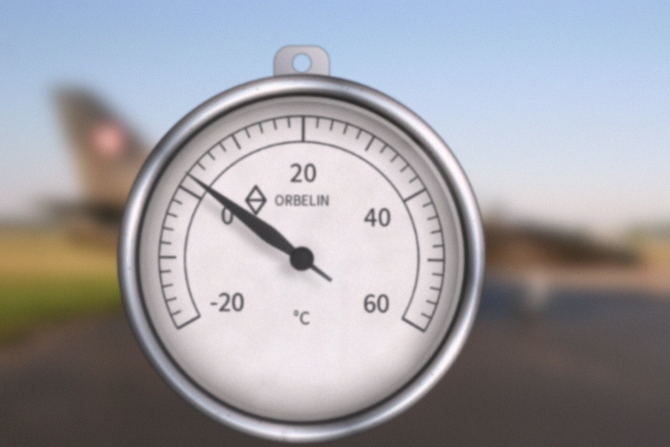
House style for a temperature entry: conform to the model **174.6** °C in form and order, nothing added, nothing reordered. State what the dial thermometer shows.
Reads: **2** °C
